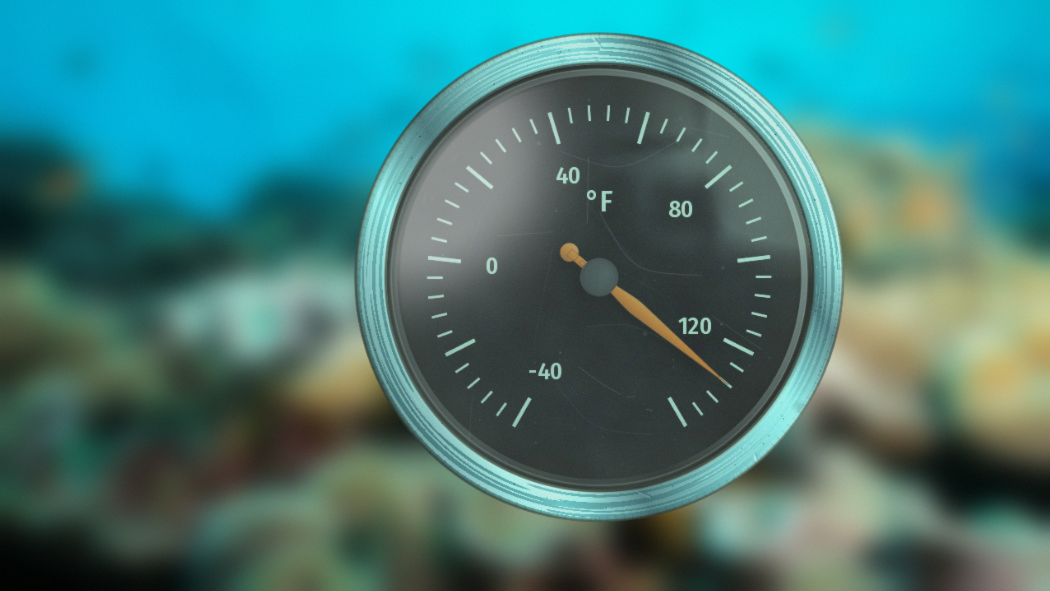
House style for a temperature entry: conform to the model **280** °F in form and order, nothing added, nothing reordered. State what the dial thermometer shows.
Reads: **128** °F
